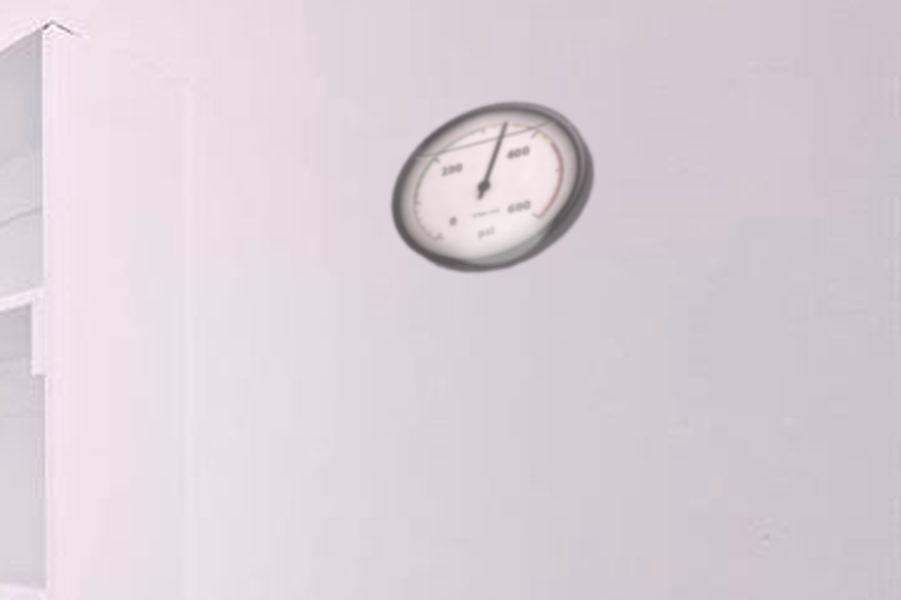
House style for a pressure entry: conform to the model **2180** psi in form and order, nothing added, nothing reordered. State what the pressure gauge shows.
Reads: **340** psi
